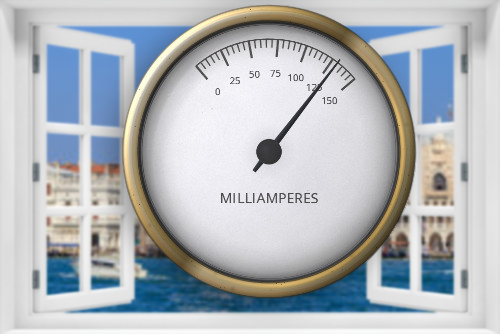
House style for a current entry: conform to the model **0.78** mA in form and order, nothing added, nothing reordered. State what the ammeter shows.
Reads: **130** mA
